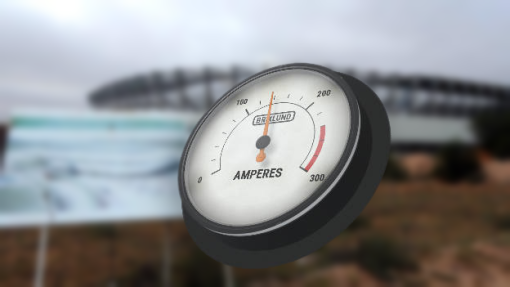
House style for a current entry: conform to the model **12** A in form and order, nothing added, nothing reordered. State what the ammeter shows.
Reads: **140** A
